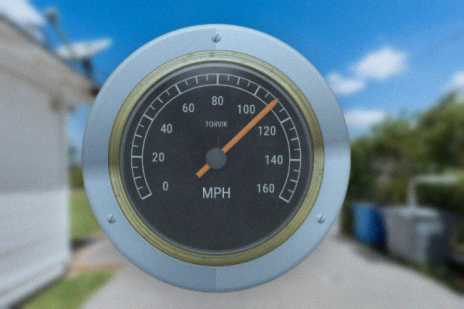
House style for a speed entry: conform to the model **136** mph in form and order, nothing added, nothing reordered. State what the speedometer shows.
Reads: **110** mph
